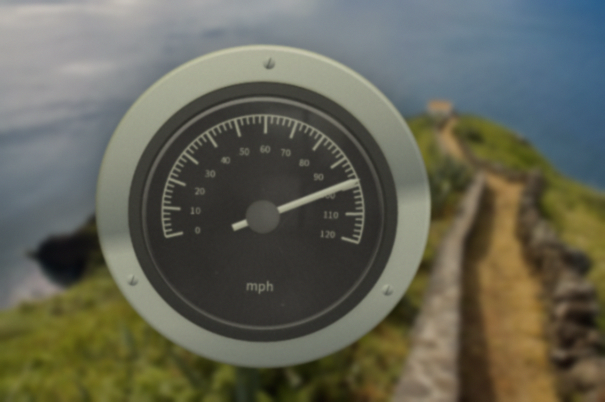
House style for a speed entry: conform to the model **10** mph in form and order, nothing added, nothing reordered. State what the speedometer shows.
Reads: **98** mph
